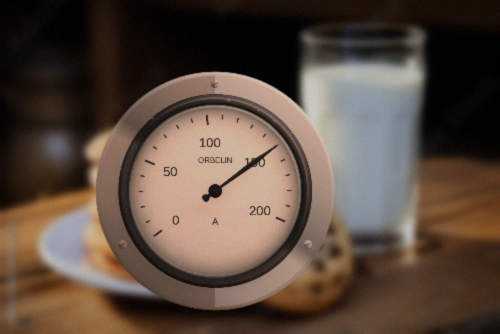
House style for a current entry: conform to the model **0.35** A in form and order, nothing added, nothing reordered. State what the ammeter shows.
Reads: **150** A
